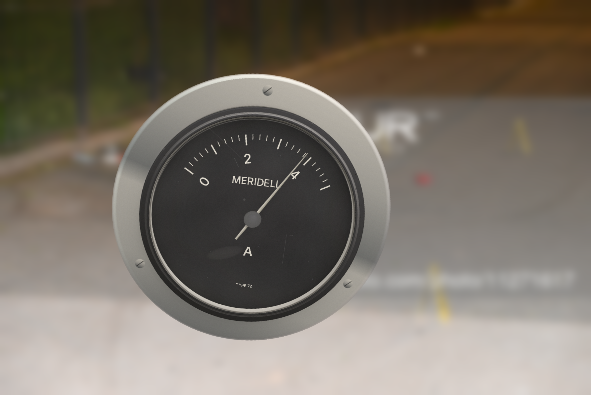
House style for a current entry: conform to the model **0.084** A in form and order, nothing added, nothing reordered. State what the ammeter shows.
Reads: **3.8** A
